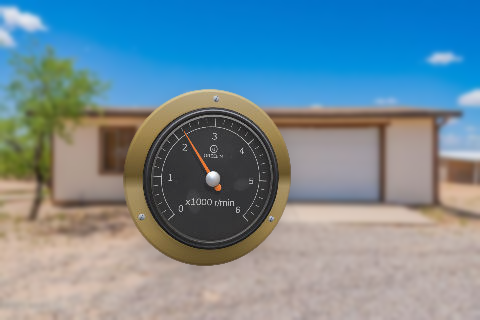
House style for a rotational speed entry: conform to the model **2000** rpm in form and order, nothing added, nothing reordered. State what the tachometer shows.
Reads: **2200** rpm
